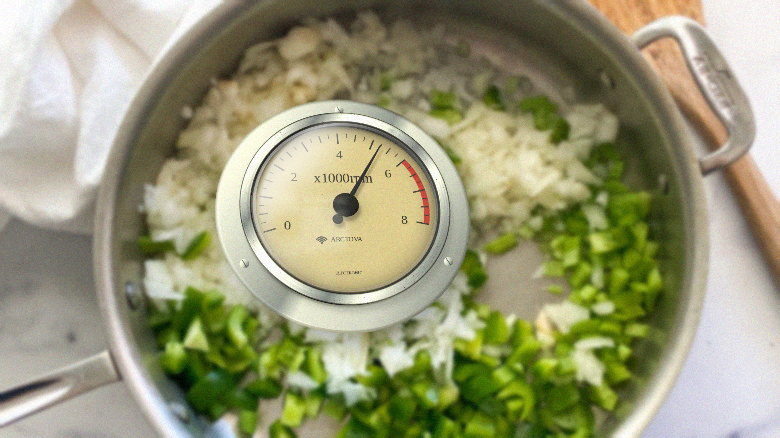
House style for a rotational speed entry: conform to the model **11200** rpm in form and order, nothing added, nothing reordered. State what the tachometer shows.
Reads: **5250** rpm
